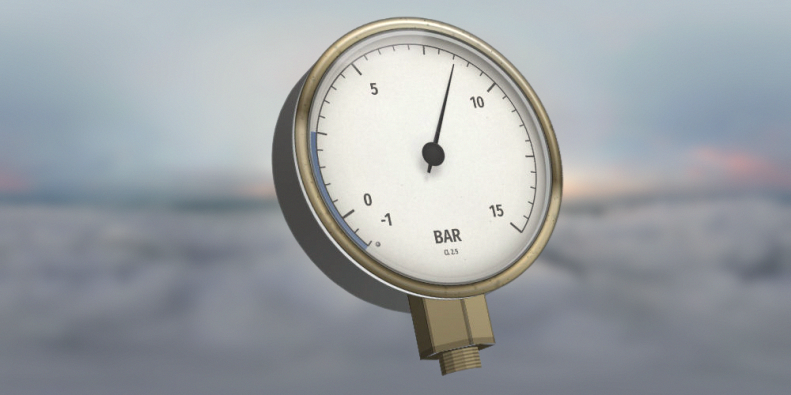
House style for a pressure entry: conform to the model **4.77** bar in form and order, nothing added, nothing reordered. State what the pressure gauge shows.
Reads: **8.5** bar
